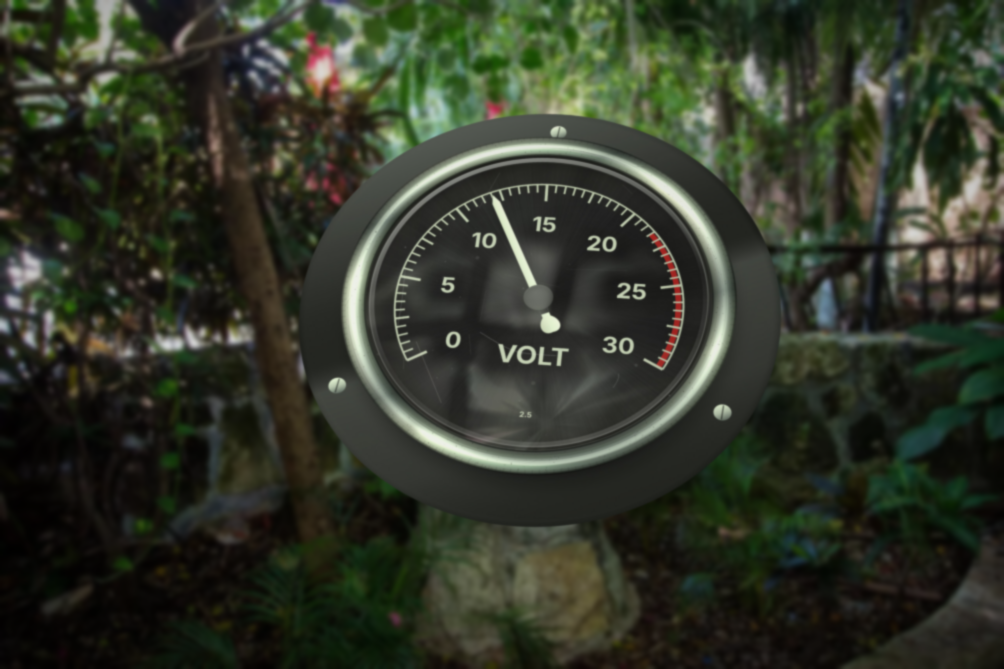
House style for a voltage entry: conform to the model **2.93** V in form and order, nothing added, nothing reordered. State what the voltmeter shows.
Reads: **12** V
